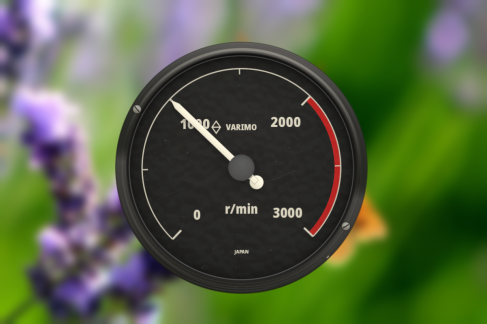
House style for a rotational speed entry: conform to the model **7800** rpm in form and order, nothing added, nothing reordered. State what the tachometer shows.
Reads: **1000** rpm
